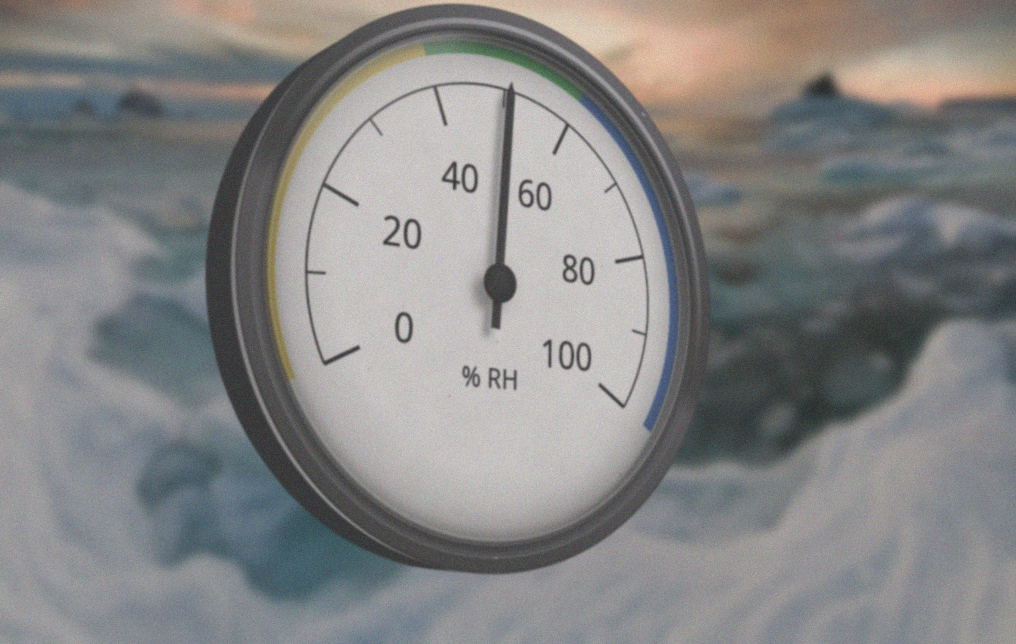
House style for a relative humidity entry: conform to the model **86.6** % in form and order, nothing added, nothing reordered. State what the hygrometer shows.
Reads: **50** %
